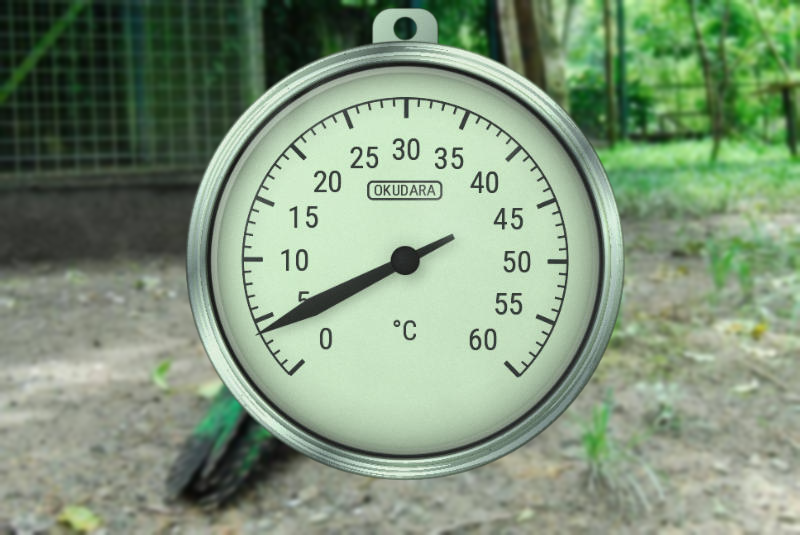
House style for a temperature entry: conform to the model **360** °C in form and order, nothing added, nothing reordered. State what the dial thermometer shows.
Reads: **4** °C
